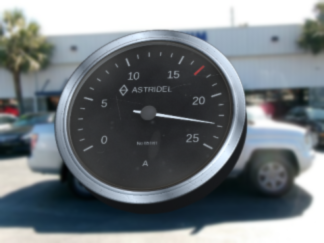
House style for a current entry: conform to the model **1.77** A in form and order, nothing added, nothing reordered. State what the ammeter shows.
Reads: **23** A
